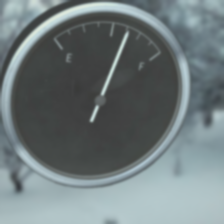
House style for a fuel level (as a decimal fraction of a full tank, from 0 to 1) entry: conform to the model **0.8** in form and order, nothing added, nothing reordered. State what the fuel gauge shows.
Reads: **0.625**
